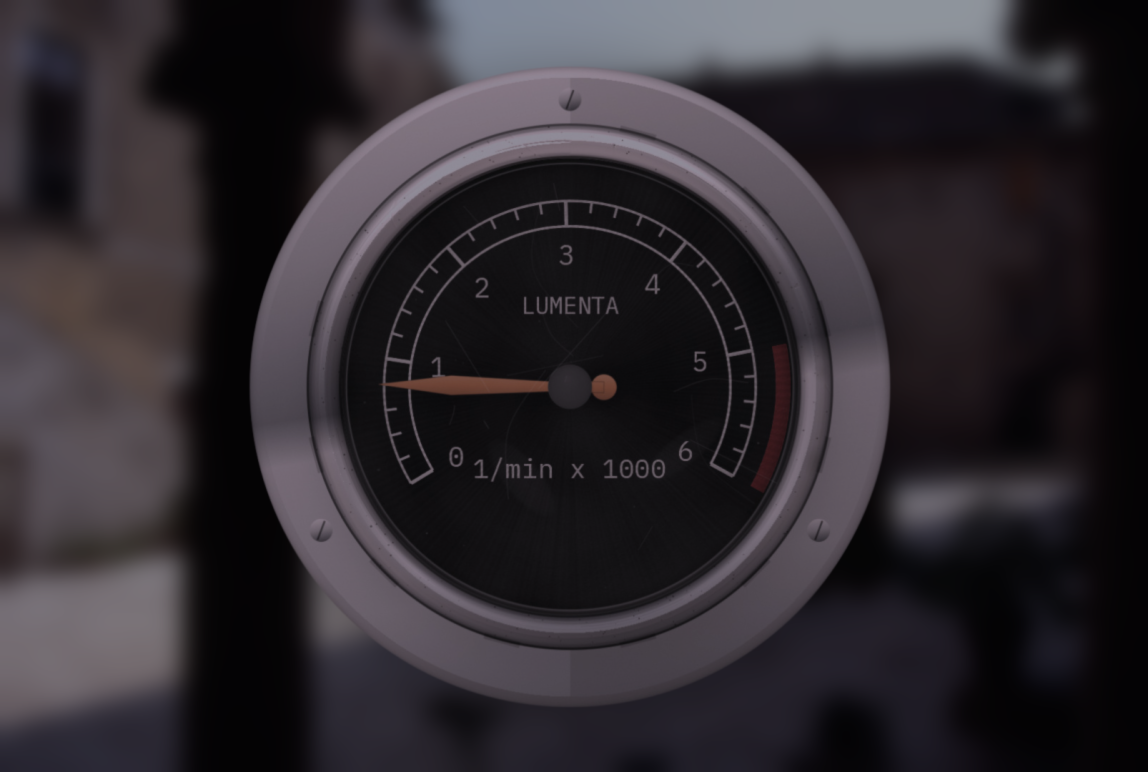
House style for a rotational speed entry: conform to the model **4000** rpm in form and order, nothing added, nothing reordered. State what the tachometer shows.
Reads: **800** rpm
